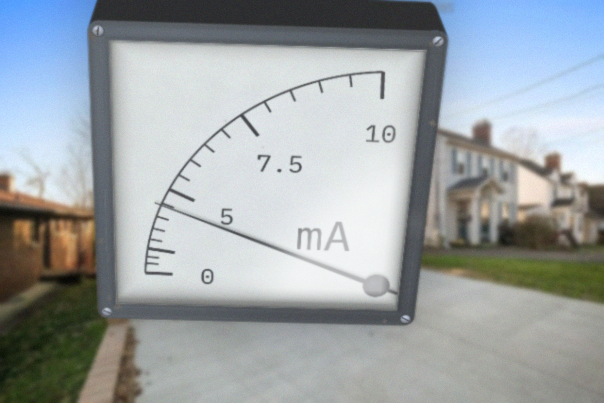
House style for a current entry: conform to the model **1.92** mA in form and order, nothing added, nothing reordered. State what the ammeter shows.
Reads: **4.5** mA
